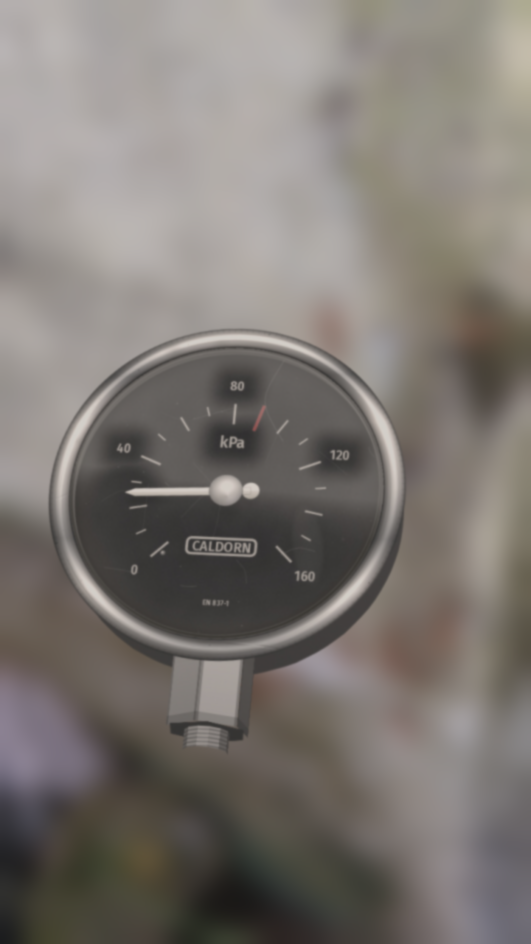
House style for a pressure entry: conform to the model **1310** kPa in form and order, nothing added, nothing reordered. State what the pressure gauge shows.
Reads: **25** kPa
